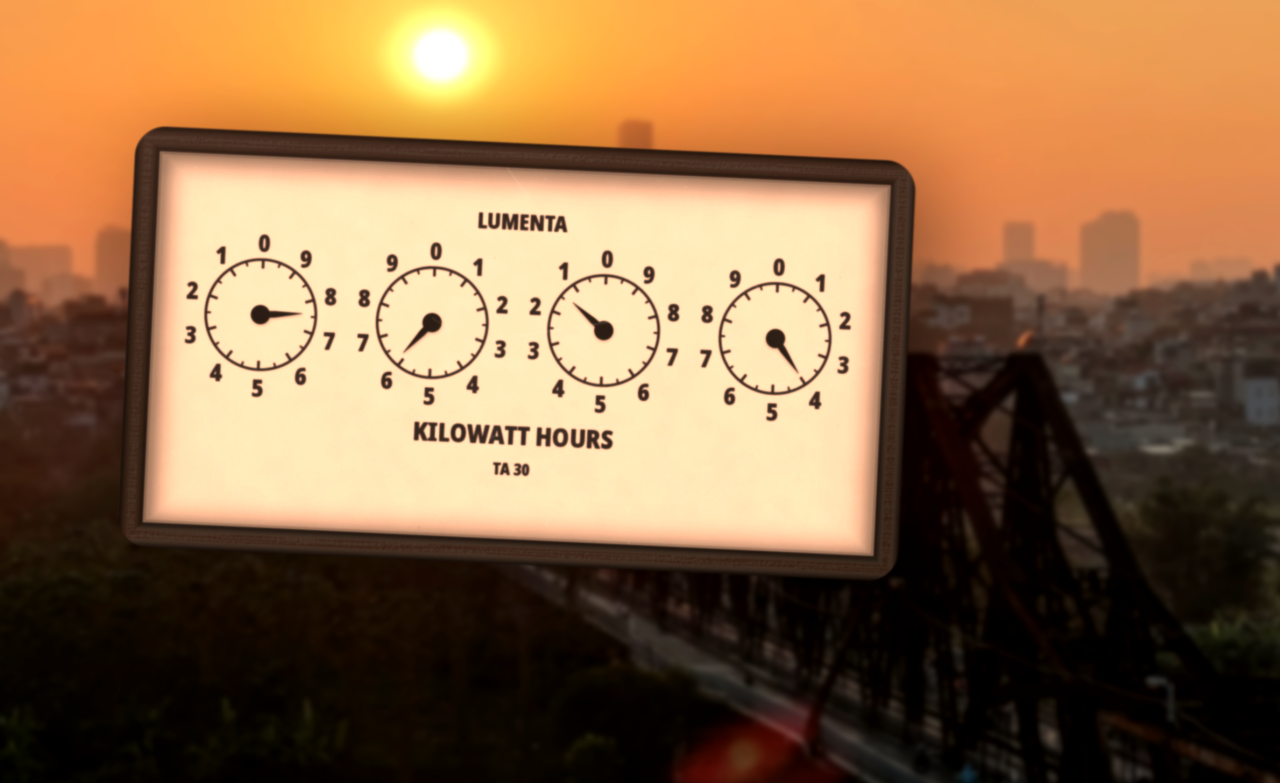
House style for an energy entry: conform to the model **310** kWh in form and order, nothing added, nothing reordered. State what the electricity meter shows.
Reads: **7614** kWh
